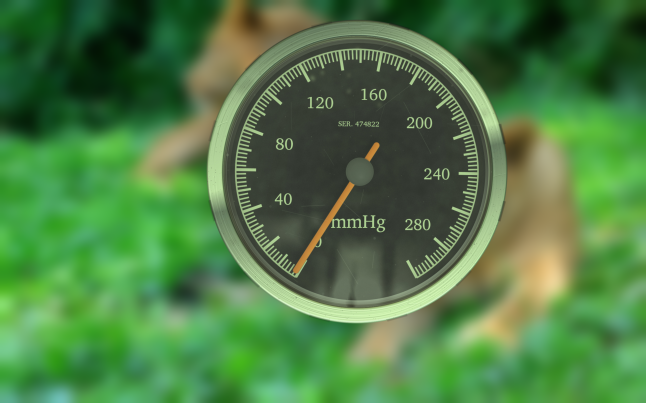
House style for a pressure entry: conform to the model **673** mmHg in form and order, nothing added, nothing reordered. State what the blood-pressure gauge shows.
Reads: **2** mmHg
